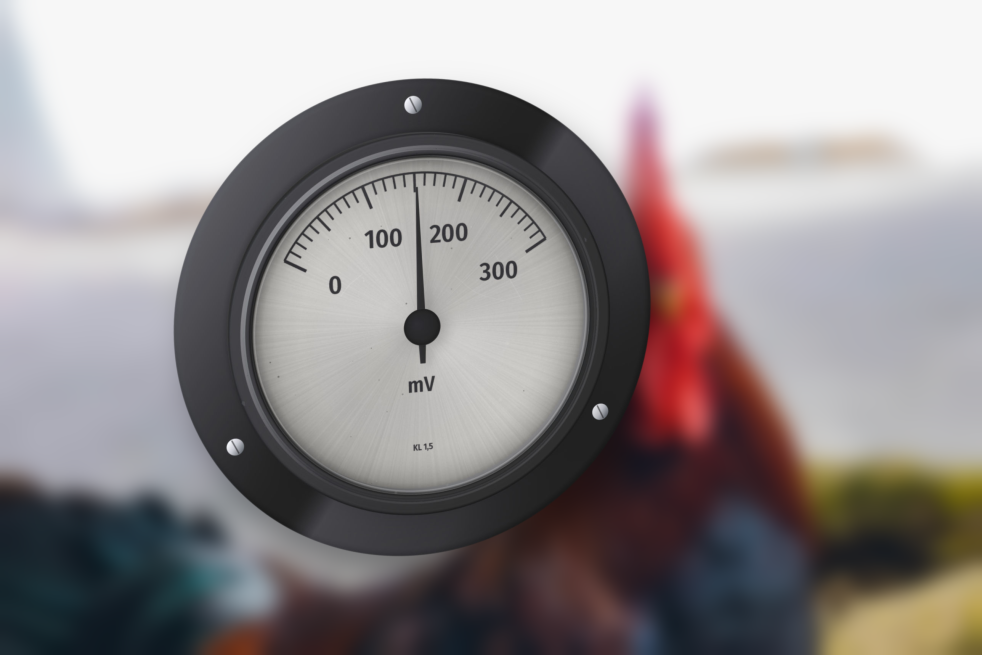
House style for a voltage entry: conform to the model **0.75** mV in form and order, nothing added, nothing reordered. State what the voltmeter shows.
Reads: **150** mV
